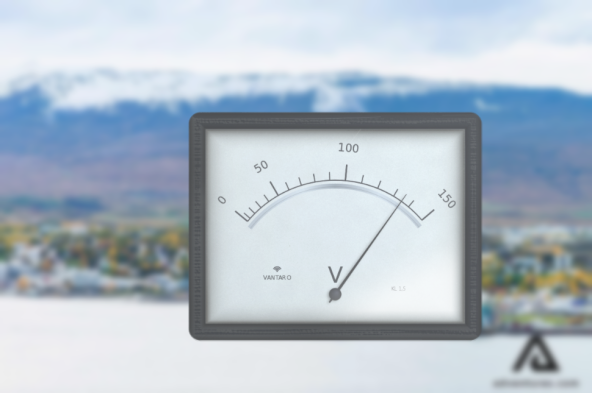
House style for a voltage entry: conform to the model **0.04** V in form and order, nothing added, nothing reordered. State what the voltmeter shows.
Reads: **135** V
